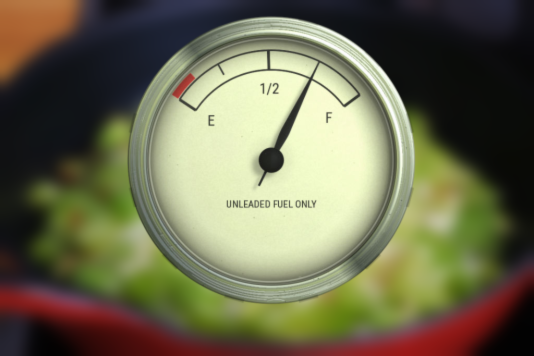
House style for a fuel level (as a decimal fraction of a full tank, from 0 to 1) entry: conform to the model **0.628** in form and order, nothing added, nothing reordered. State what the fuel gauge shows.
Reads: **0.75**
